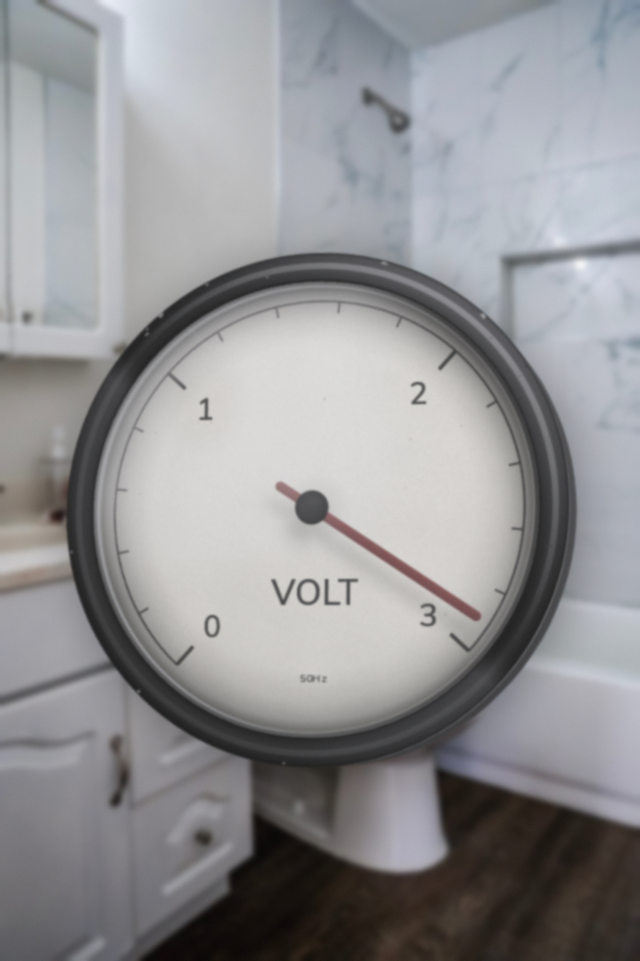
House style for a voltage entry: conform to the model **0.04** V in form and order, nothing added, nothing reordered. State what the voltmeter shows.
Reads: **2.9** V
